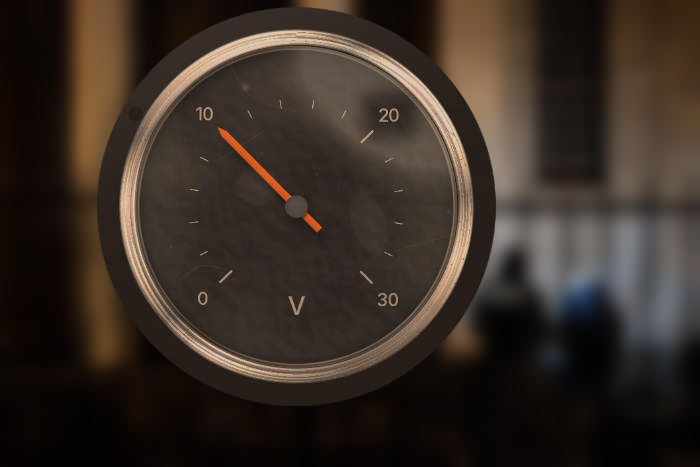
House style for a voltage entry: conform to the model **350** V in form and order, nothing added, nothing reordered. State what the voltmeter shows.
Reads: **10** V
